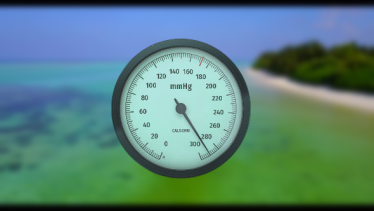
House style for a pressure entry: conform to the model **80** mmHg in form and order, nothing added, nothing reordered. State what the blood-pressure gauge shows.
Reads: **290** mmHg
